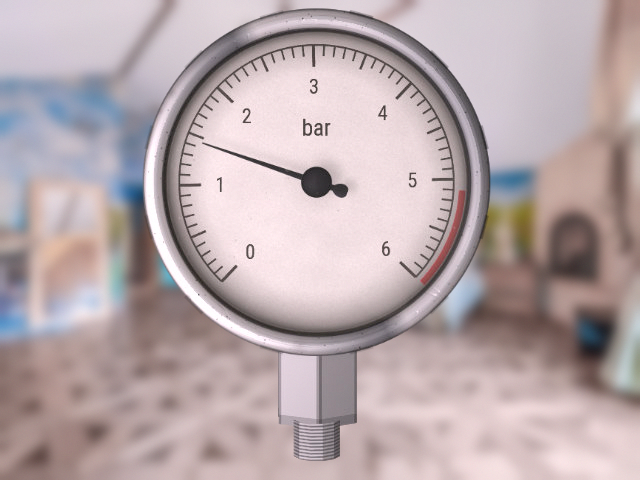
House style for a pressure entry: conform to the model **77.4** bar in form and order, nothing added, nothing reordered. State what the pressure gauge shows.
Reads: **1.45** bar
